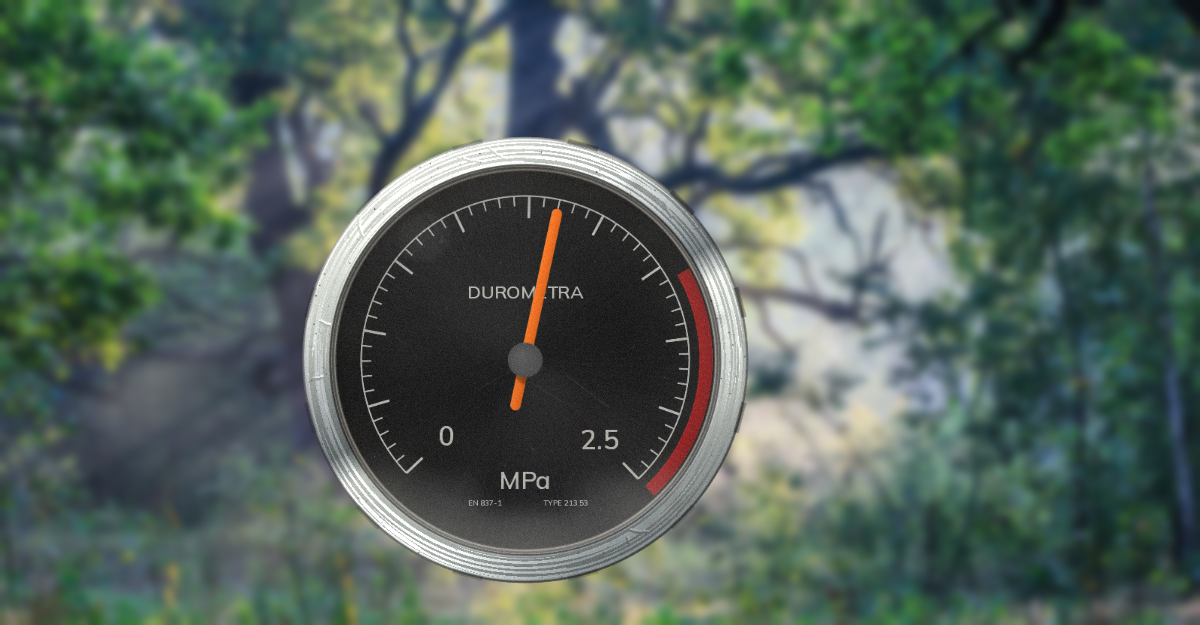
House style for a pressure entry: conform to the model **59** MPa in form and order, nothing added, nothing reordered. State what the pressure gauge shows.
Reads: **1.35** MPa
